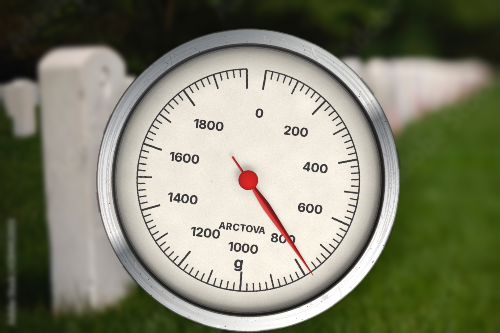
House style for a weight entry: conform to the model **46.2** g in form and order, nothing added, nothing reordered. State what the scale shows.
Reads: **780** g
